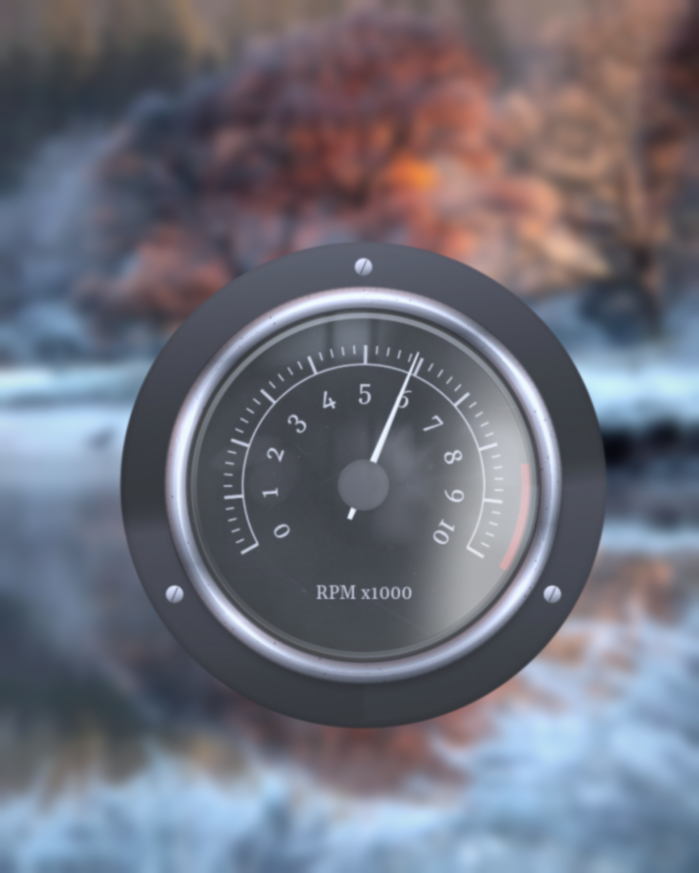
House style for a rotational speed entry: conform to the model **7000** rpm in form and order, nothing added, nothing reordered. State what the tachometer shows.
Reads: **5900** rpm
